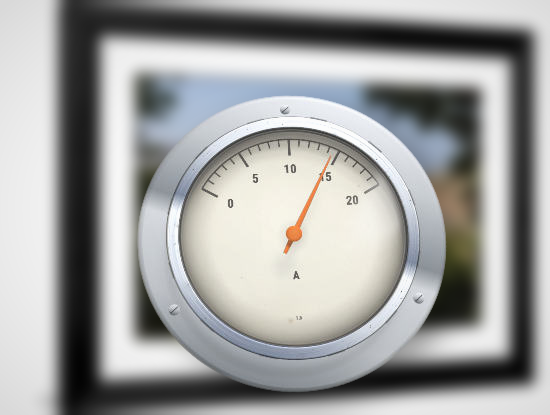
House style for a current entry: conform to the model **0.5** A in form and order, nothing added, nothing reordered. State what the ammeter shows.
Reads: **14.5** A
